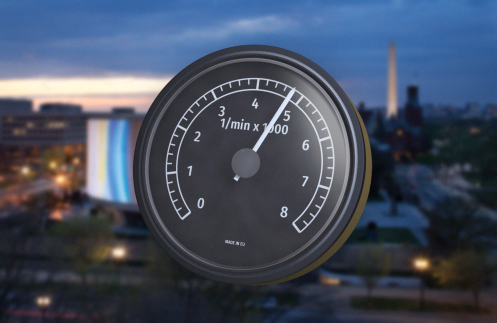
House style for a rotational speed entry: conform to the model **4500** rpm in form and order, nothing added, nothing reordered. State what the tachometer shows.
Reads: **4800** rpm
